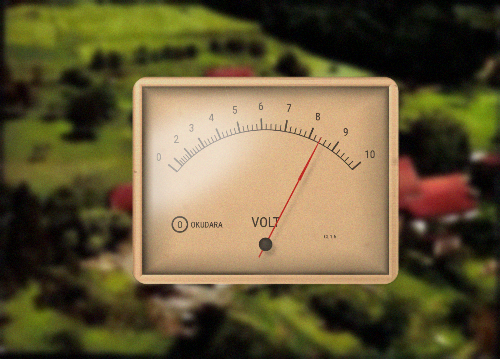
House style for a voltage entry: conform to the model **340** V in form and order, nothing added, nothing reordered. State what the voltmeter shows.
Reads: **8.4** V
